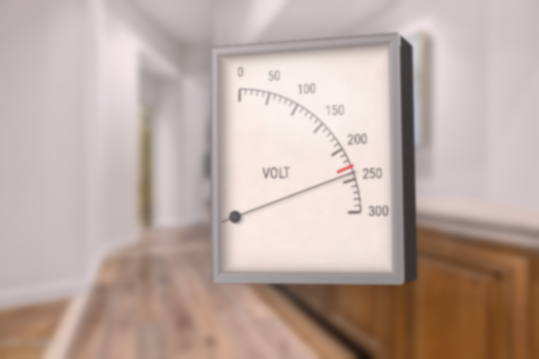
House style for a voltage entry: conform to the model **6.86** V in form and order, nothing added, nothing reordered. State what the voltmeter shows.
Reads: **240** V
